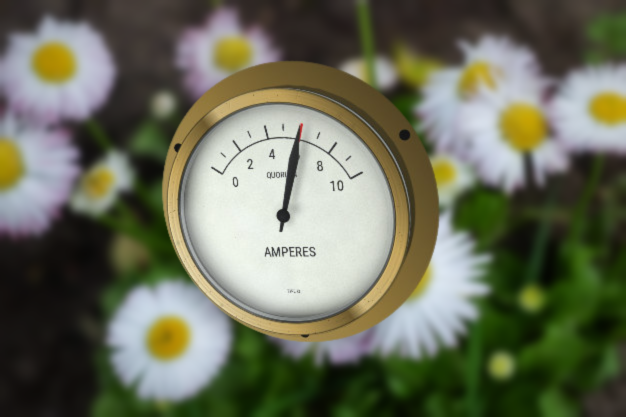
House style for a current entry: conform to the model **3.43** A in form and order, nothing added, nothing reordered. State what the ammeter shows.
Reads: **6** A
